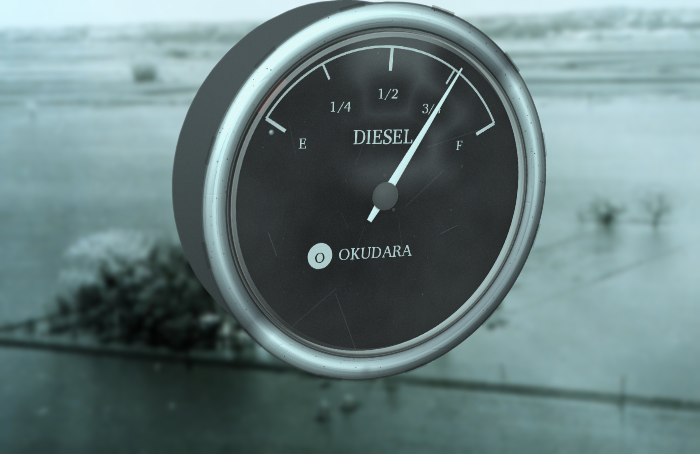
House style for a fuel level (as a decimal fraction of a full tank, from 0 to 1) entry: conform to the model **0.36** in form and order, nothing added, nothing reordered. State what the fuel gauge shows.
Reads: **0.75**
